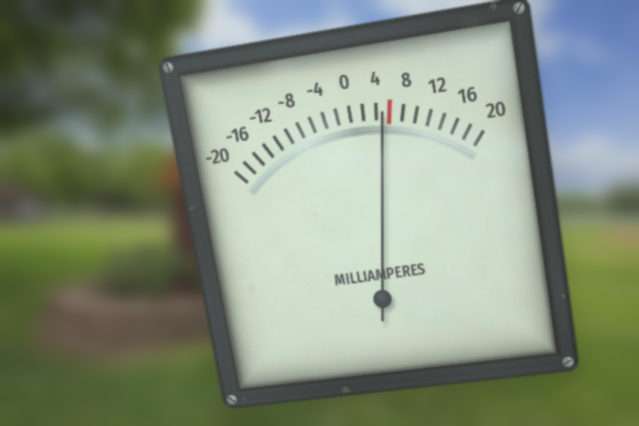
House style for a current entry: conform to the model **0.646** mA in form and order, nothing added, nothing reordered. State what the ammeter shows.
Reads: **5** mA
